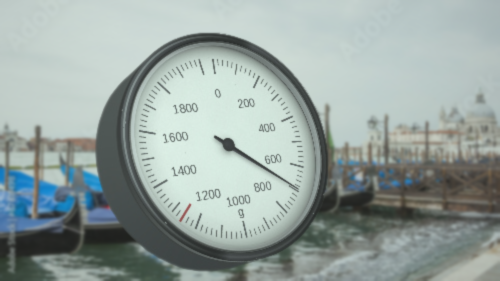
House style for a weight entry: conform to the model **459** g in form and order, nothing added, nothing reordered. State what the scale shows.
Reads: **700** g
